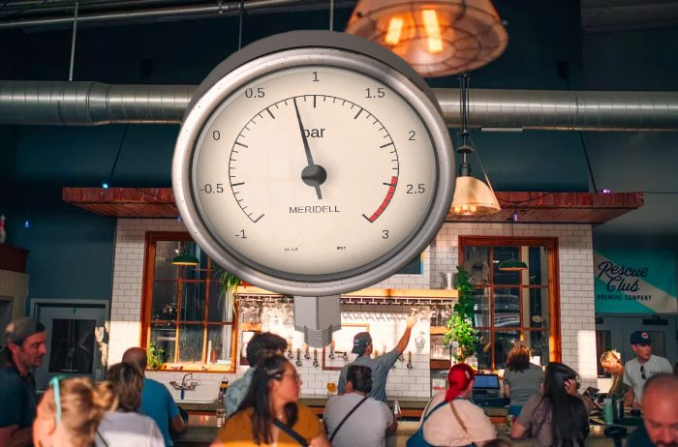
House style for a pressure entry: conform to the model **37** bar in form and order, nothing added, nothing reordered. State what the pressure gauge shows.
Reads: **0.8** bar
